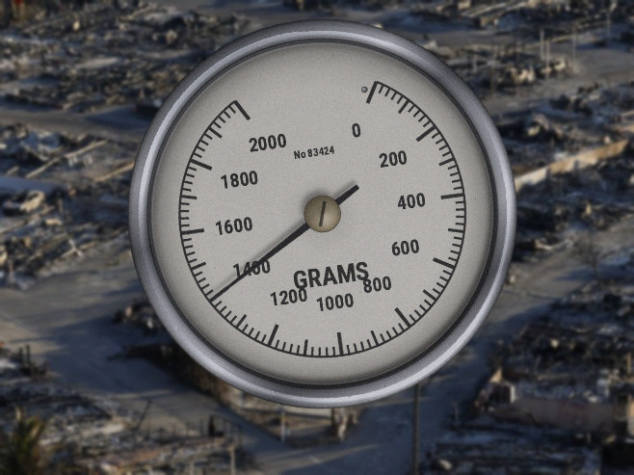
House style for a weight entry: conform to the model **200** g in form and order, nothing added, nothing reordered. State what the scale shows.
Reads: **1400** g
